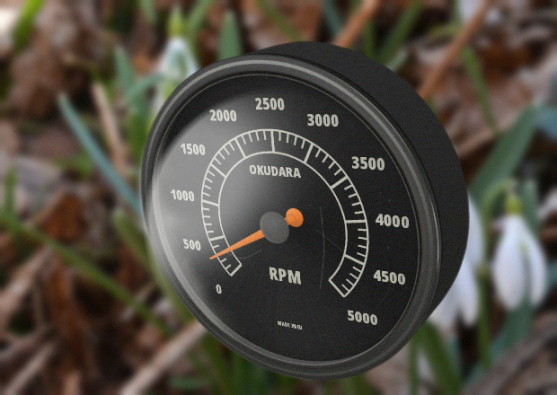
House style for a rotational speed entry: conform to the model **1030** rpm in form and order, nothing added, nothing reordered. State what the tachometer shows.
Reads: **300** rpm
